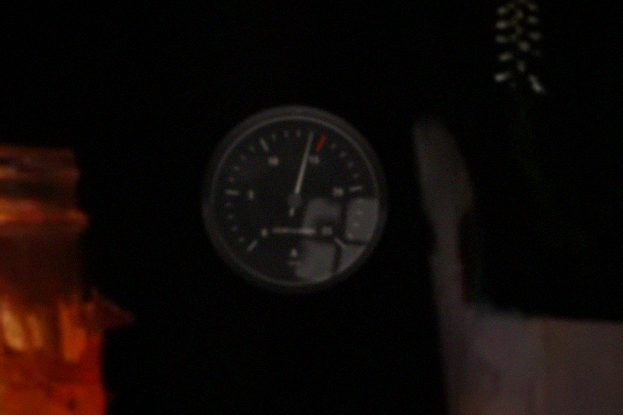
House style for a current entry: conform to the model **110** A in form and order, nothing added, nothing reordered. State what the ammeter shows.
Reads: **14** A
